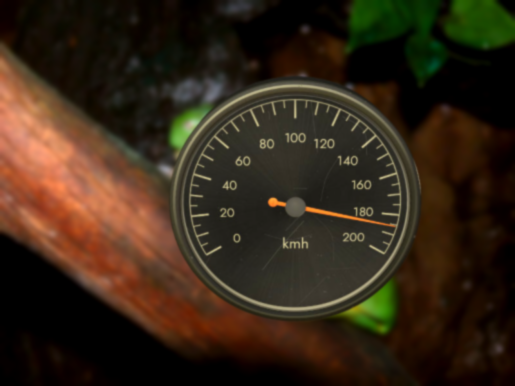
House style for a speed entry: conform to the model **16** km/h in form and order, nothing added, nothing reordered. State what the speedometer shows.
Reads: **185** km/h
